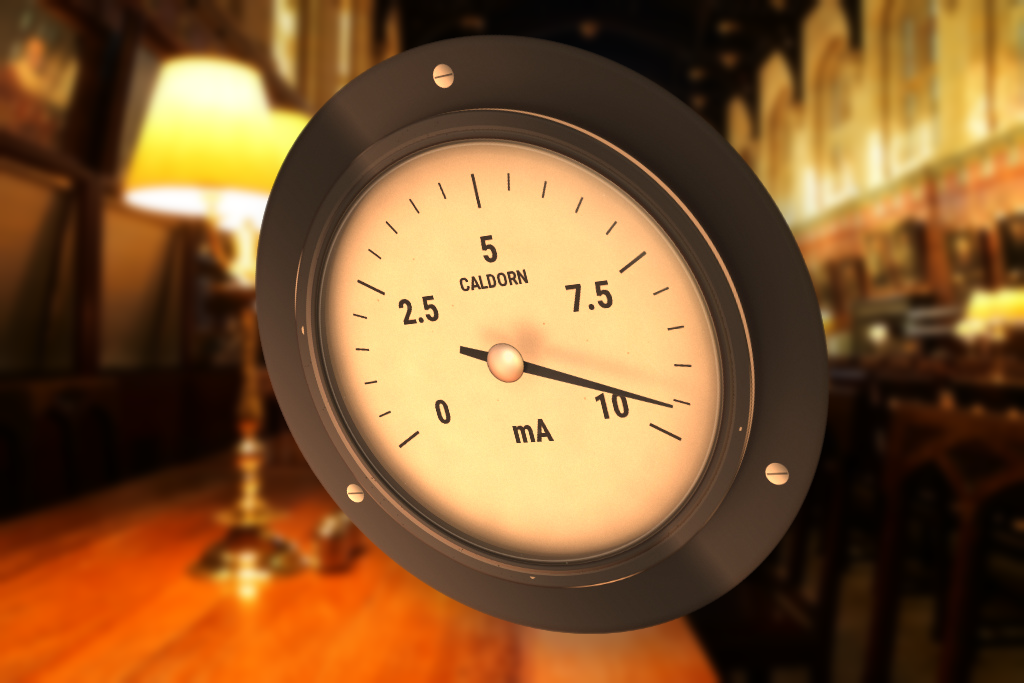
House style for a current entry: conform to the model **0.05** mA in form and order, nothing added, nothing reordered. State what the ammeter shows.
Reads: **9.5** mA
